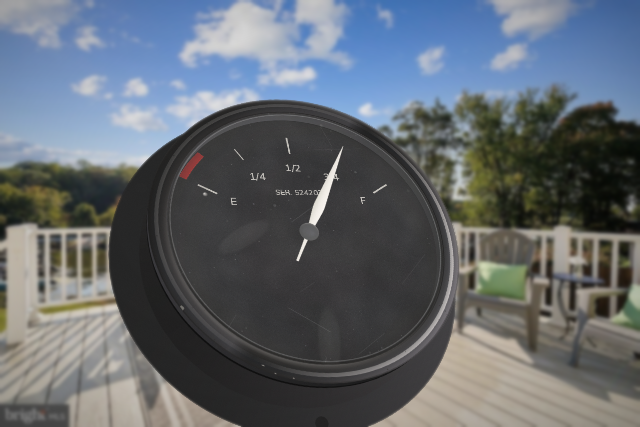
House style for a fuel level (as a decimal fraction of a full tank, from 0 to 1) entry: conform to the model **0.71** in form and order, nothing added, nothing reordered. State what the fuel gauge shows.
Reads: **0.75**
